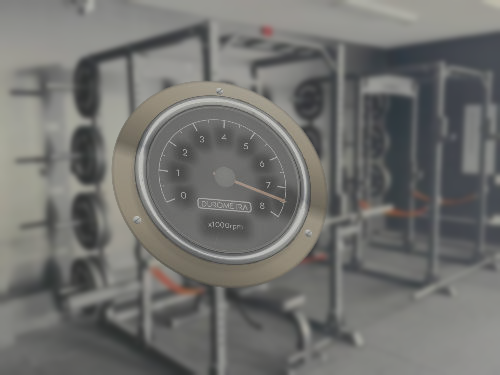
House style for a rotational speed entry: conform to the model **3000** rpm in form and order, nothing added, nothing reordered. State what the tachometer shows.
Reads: **7500** rpm
